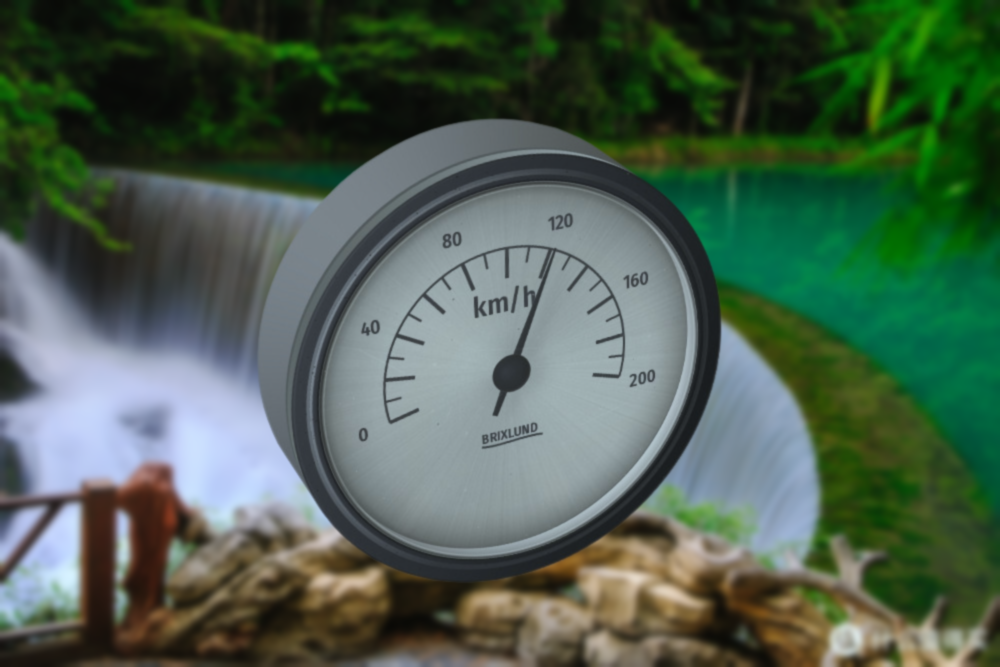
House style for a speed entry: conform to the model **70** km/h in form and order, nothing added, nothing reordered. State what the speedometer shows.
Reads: **120** km/h
